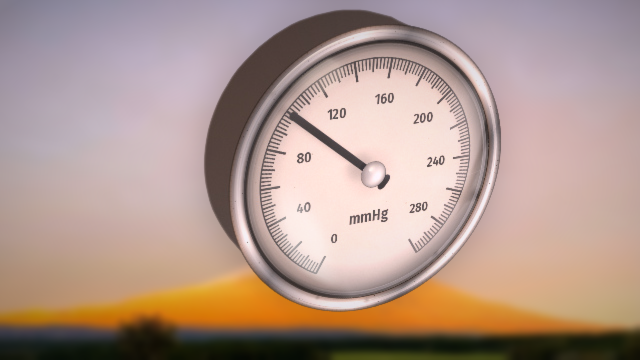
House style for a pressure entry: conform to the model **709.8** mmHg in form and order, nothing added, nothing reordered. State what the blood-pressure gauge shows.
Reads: **100** mmHg
